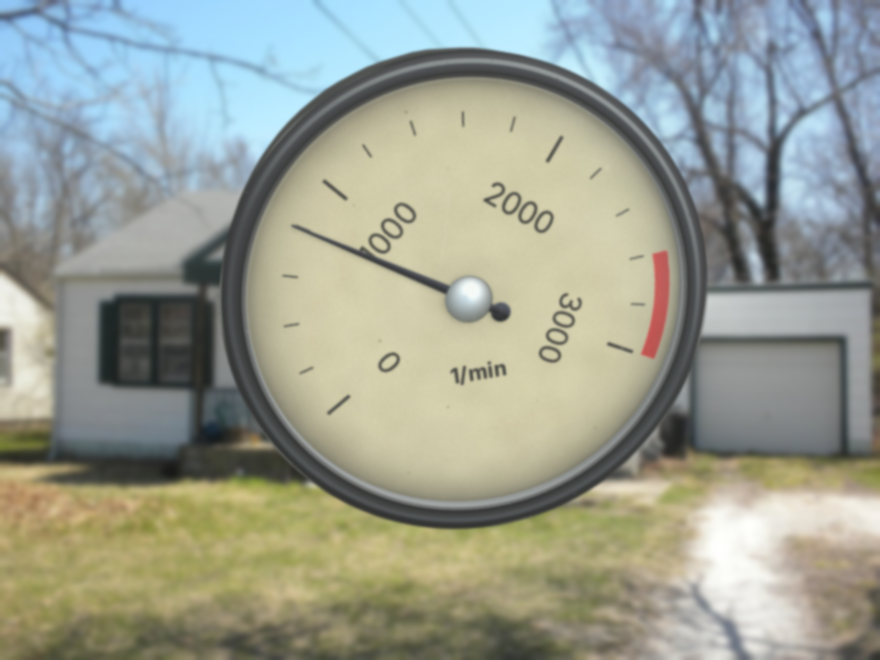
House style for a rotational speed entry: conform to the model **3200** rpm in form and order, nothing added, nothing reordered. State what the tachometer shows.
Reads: **800** rpm
